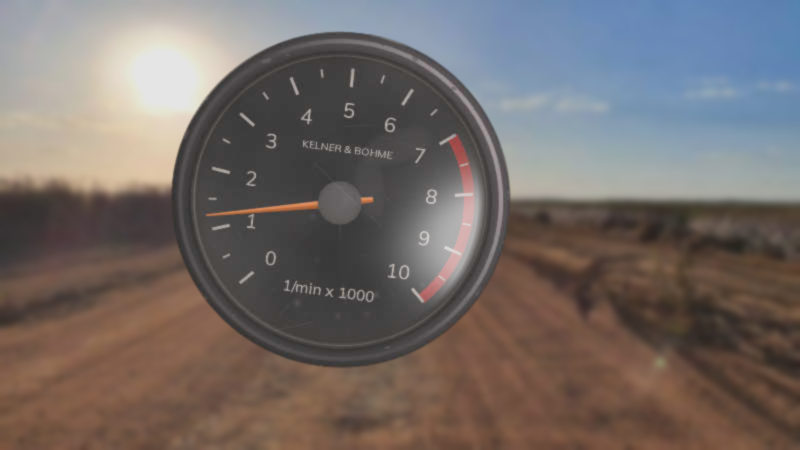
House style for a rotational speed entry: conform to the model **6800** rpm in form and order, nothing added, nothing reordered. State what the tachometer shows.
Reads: **1250** rpm
